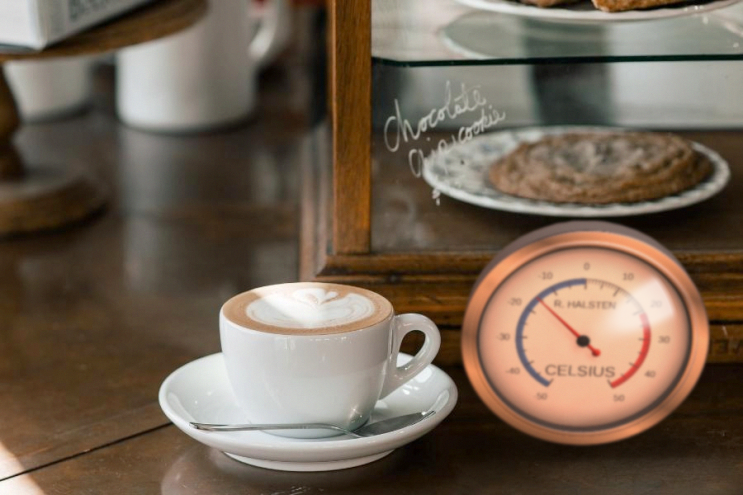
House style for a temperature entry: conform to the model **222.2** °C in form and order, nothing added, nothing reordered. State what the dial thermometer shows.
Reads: **-15** °C
